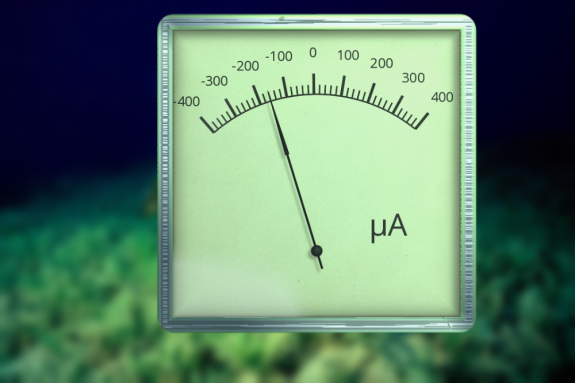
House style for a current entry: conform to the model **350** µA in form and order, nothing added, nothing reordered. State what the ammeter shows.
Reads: **-160** µA
